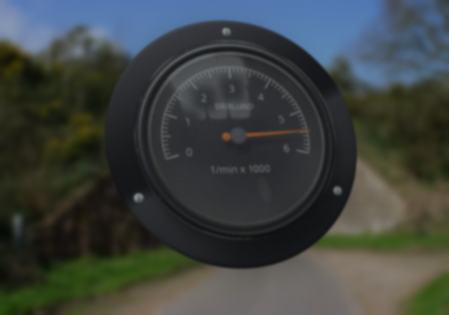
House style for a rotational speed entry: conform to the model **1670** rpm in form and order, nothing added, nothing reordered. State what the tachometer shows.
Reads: **5500** rpm
